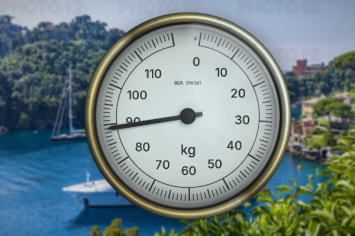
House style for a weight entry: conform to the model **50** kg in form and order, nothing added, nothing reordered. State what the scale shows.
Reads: **89** kg
